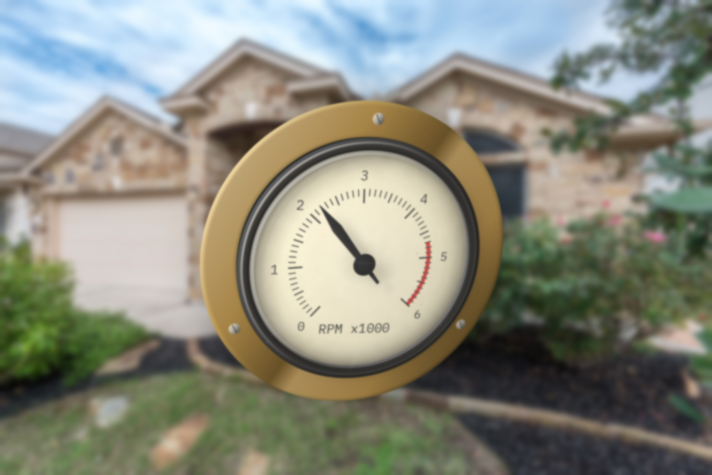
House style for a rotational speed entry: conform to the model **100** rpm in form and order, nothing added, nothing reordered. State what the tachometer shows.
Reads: **2200** rpm
